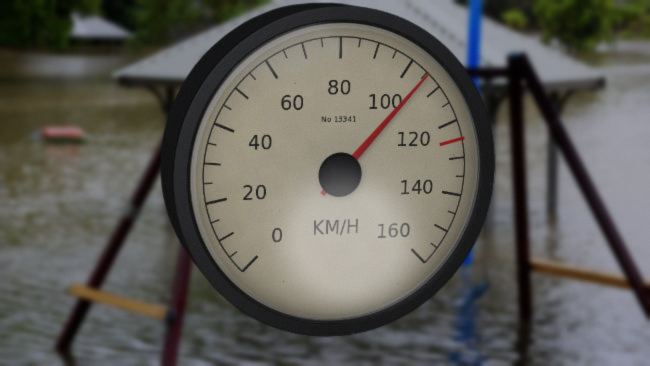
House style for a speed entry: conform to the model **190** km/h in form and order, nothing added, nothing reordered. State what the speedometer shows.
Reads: **105** km/h
